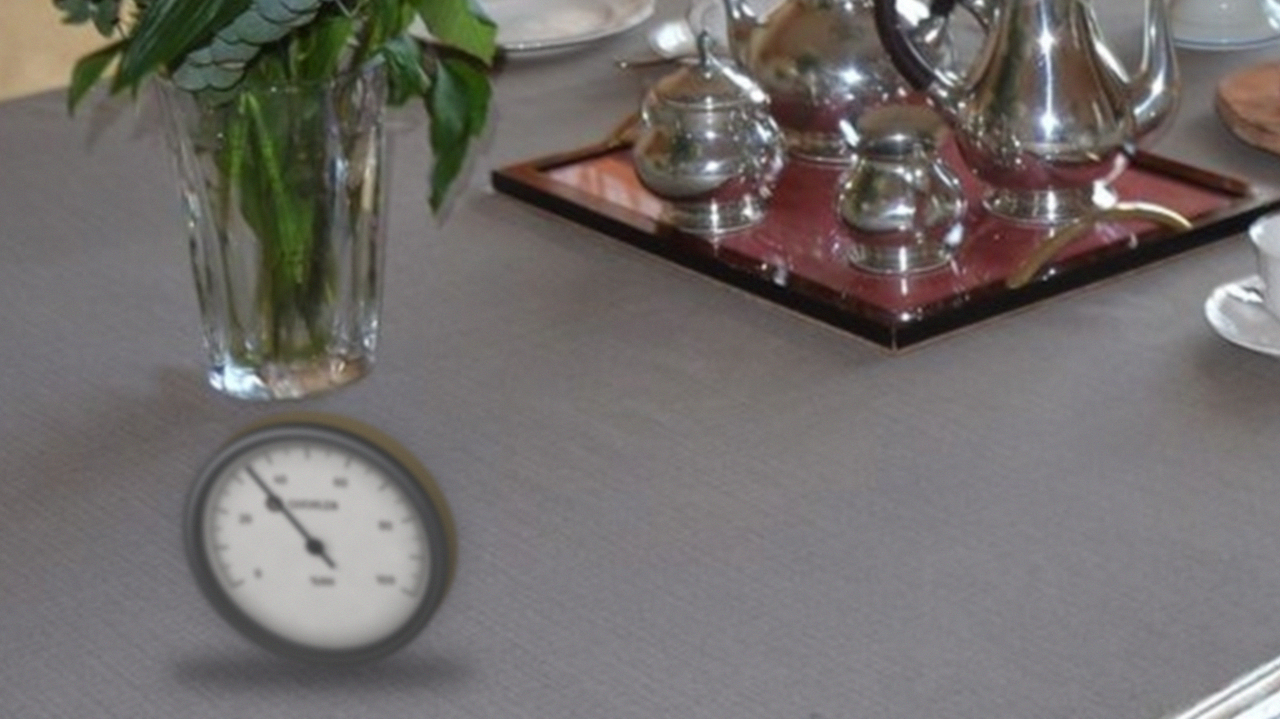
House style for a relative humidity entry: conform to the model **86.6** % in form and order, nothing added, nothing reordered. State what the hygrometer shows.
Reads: **35** %
